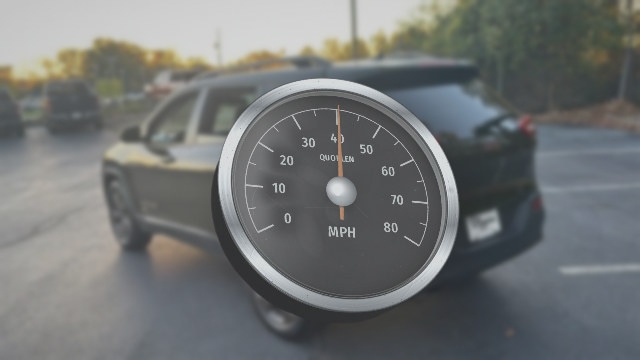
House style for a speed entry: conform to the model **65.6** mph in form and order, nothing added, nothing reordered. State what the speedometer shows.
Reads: **40** mph
